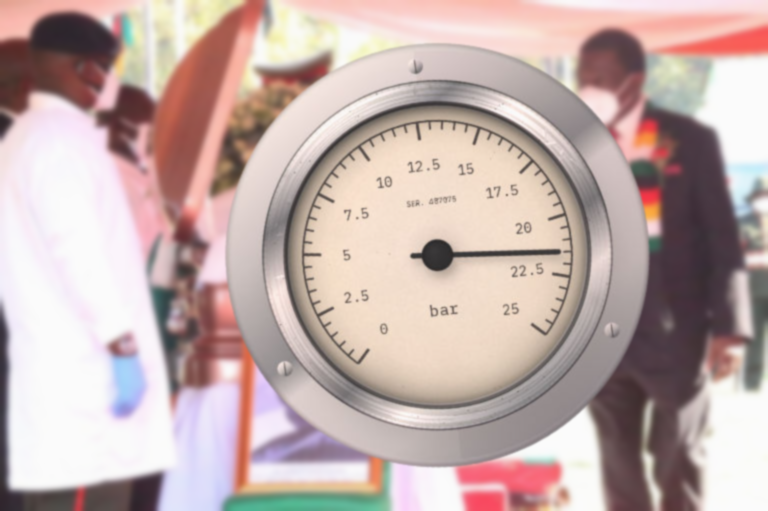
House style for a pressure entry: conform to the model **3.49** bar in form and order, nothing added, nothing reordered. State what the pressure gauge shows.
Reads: **21.5** bar
